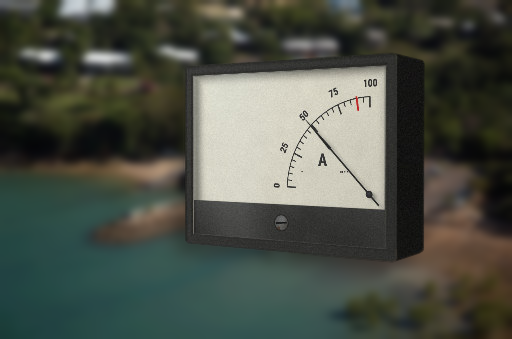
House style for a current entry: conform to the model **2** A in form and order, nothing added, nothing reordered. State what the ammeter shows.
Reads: **50** A
